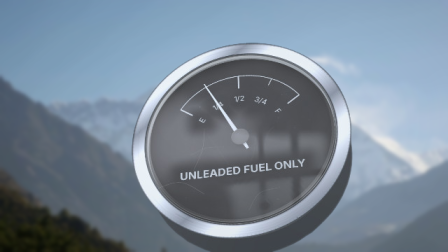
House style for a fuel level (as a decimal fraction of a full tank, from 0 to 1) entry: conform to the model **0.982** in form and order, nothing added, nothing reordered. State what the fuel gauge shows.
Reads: **0.25**
